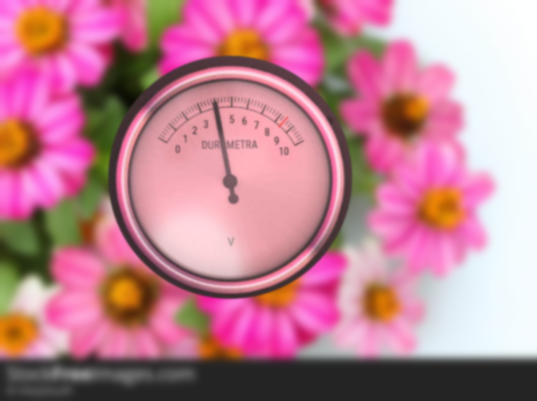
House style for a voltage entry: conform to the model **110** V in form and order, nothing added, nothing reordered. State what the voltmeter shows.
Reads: **4** V
